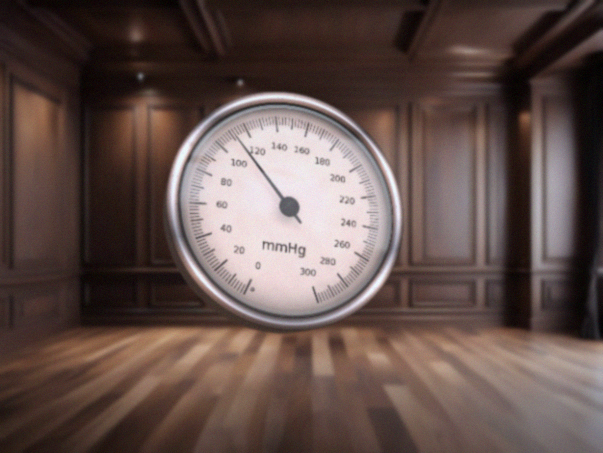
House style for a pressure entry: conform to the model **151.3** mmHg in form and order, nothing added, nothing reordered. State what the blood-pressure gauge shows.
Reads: **110** mmHg
